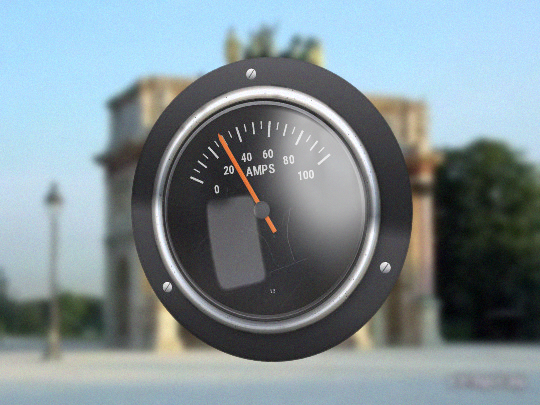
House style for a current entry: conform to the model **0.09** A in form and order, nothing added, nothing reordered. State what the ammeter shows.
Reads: **30** A
